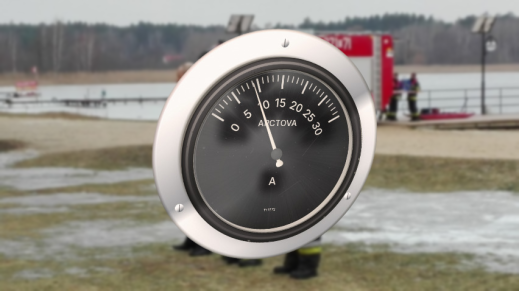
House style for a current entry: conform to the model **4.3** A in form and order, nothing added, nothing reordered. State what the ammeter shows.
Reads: **9** A
